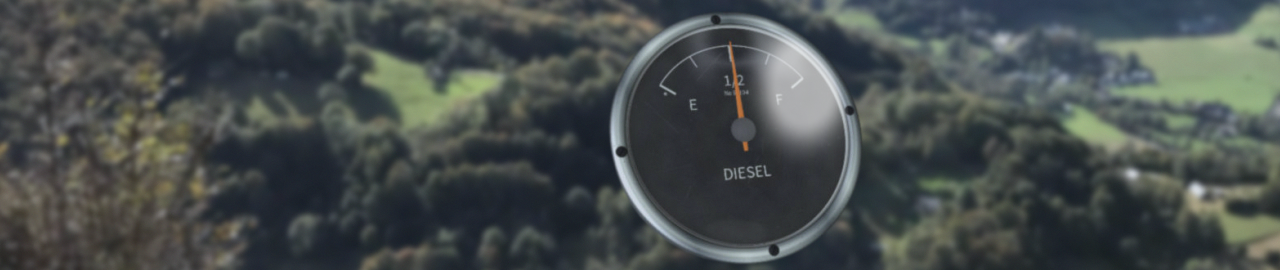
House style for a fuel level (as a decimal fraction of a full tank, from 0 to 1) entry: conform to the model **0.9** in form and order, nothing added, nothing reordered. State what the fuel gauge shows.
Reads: **0.5**
